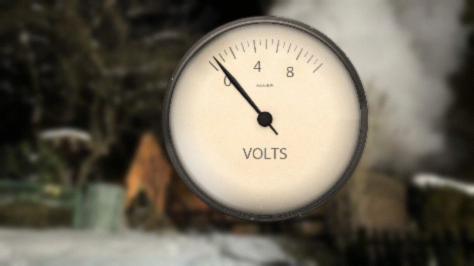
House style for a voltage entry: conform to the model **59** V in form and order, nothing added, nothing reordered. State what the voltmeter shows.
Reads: **0.5** V
